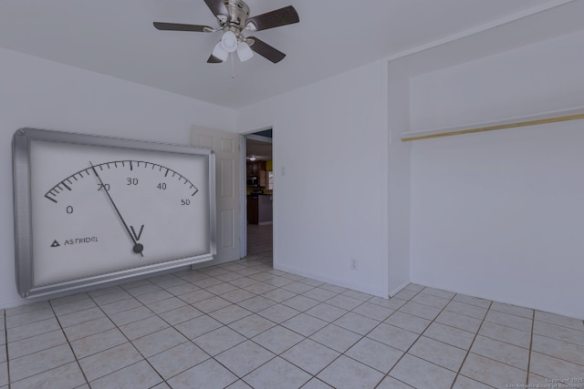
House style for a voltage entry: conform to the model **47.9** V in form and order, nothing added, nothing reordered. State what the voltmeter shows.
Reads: **20** V
